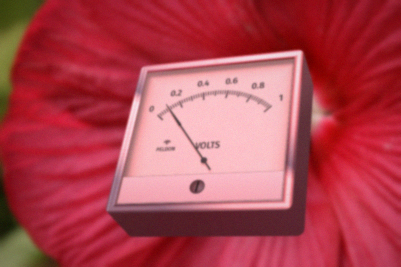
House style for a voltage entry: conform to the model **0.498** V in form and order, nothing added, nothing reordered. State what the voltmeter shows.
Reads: **0.1** V
